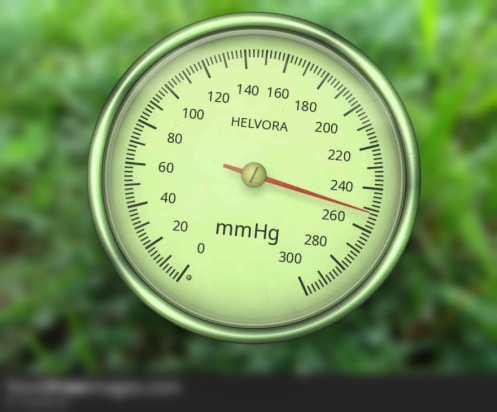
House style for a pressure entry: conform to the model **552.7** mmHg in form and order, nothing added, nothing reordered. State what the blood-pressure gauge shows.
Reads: **252** mmHg
